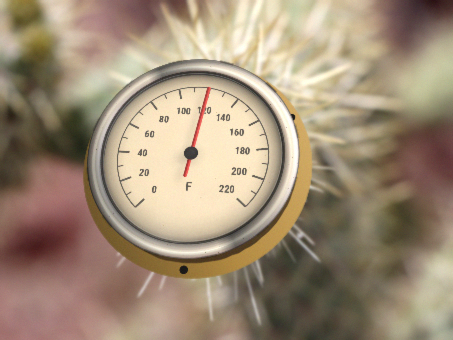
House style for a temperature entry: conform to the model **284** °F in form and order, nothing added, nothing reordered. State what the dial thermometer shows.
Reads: **120** °F
